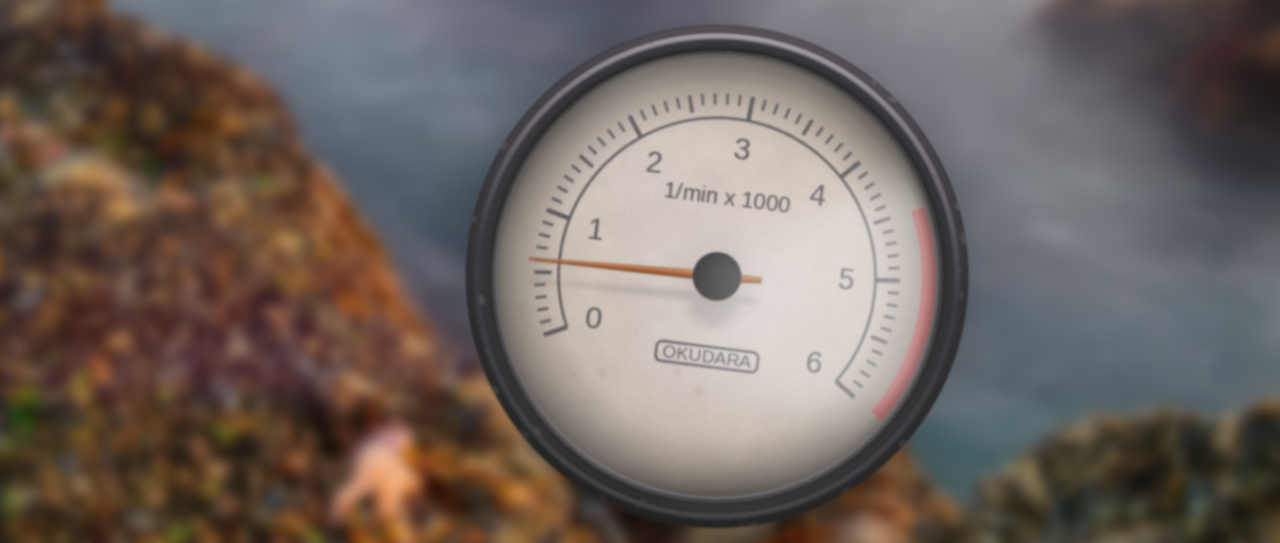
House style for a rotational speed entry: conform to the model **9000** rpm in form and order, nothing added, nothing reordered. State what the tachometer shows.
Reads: **600** rpm
